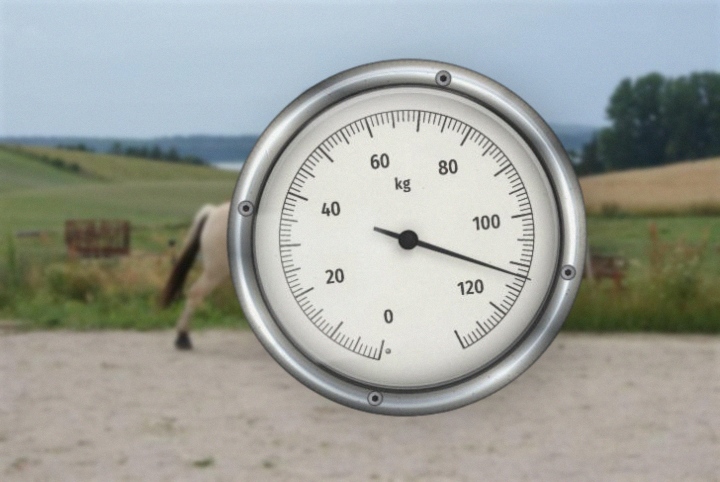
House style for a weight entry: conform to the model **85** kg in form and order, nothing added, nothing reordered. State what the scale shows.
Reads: **112** kg
